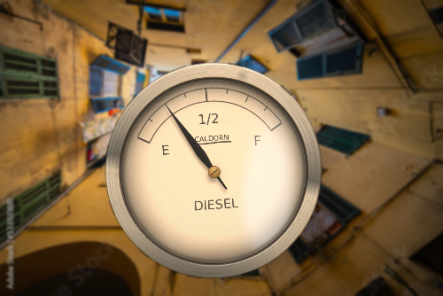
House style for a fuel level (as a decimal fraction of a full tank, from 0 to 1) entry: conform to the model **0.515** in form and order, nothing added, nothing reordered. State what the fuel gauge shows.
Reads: **0.25**
